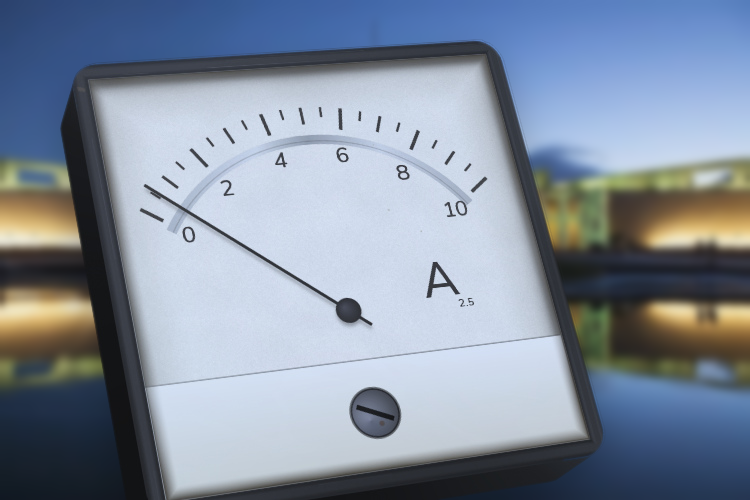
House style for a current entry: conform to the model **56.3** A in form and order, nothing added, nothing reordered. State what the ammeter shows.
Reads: **0.5** A
